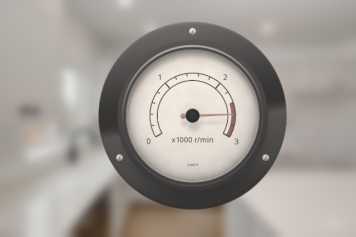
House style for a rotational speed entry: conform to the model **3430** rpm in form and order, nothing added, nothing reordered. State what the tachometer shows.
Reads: **2600** rpm
